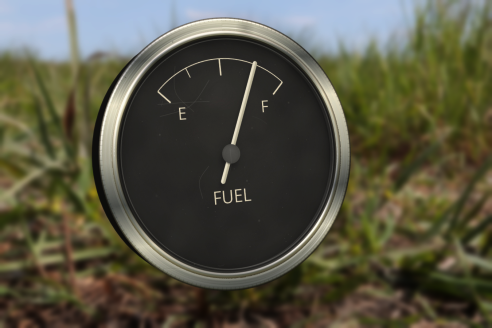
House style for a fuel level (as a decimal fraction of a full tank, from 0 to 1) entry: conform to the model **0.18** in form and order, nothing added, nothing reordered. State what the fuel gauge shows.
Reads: **0.75**
